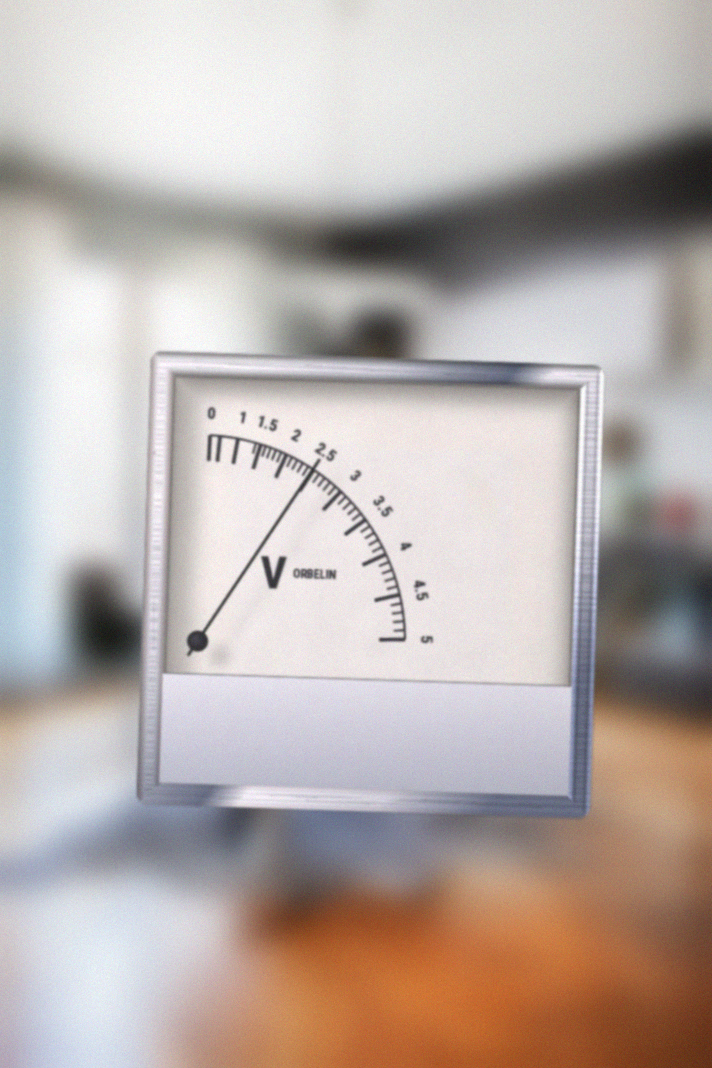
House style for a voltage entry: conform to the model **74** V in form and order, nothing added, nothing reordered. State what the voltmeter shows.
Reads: **2.5** V
